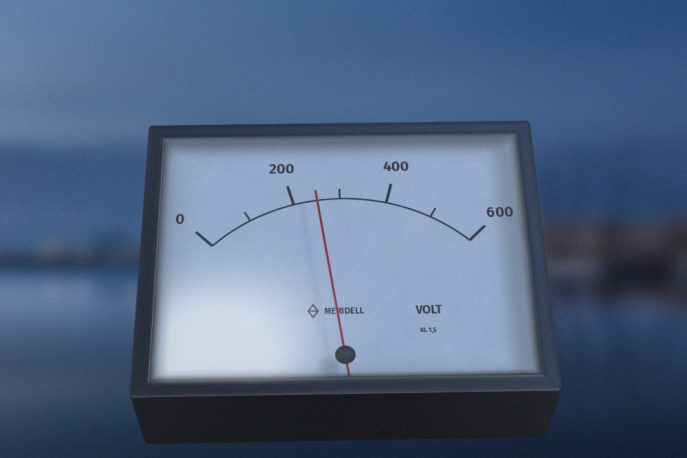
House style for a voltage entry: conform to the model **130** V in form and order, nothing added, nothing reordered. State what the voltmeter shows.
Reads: **250** V
